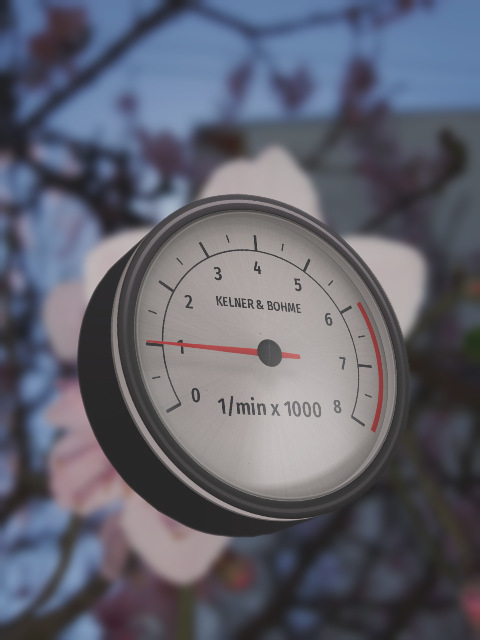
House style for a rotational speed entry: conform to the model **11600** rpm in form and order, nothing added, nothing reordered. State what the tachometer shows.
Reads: **1000** rpm
